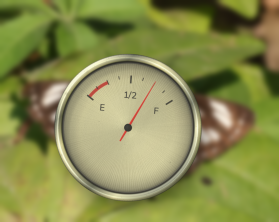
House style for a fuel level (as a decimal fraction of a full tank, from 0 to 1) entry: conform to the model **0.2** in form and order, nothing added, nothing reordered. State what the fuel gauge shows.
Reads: **0.75**
